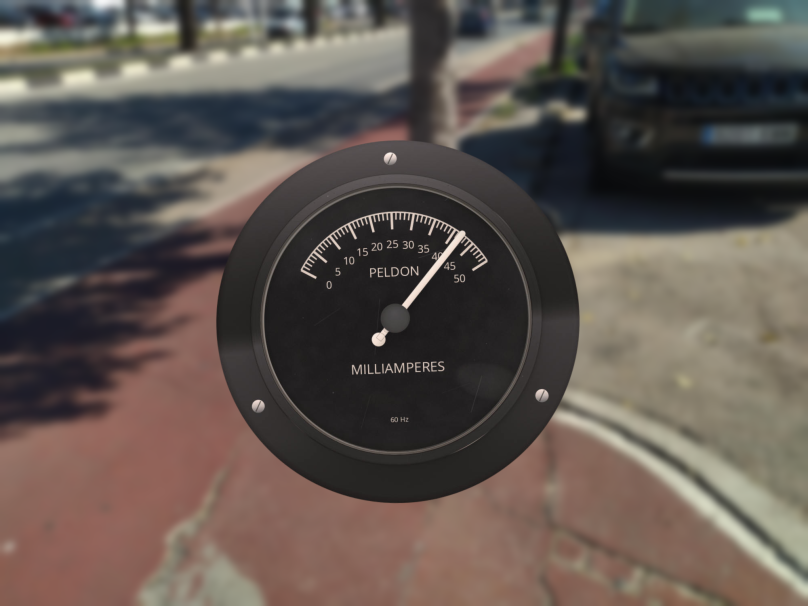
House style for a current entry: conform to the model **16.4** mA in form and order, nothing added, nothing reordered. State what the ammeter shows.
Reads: **42** mA
